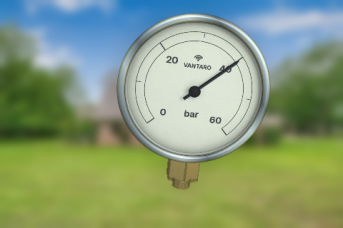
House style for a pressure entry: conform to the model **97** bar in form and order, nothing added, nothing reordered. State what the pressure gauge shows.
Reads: **40** bar
